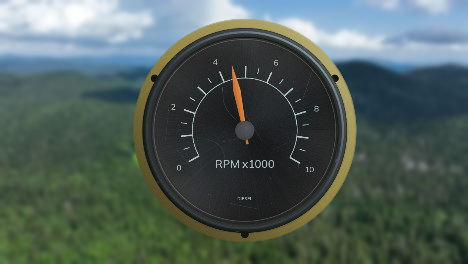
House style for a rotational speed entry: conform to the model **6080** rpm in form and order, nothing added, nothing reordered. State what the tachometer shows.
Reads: **4500** rpm
